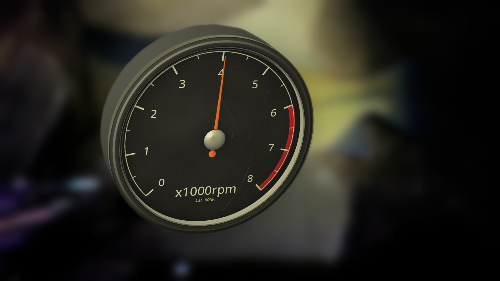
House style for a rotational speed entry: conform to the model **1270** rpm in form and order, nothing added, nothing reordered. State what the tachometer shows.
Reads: **4000** rpm
